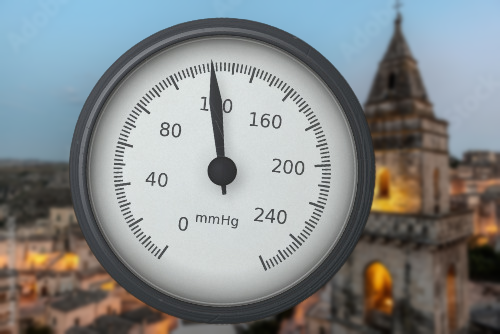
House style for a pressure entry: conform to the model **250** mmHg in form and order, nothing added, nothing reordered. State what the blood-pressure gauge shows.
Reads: **120** mmHg
